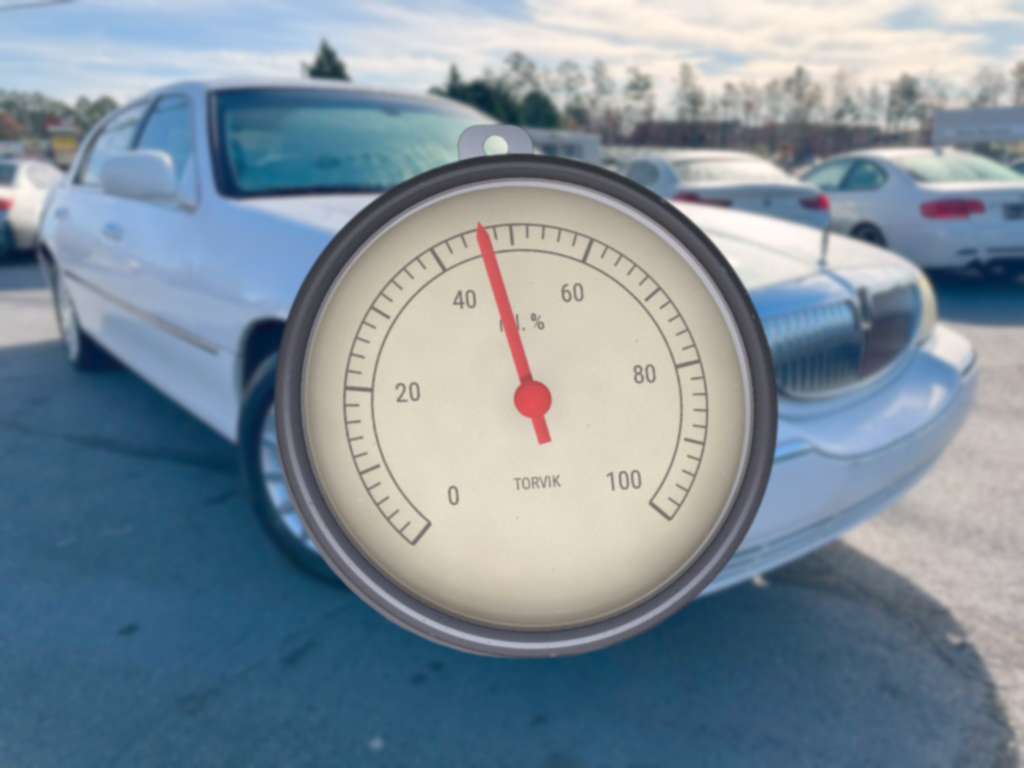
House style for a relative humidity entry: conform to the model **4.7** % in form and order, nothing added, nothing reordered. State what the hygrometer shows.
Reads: **46** %
